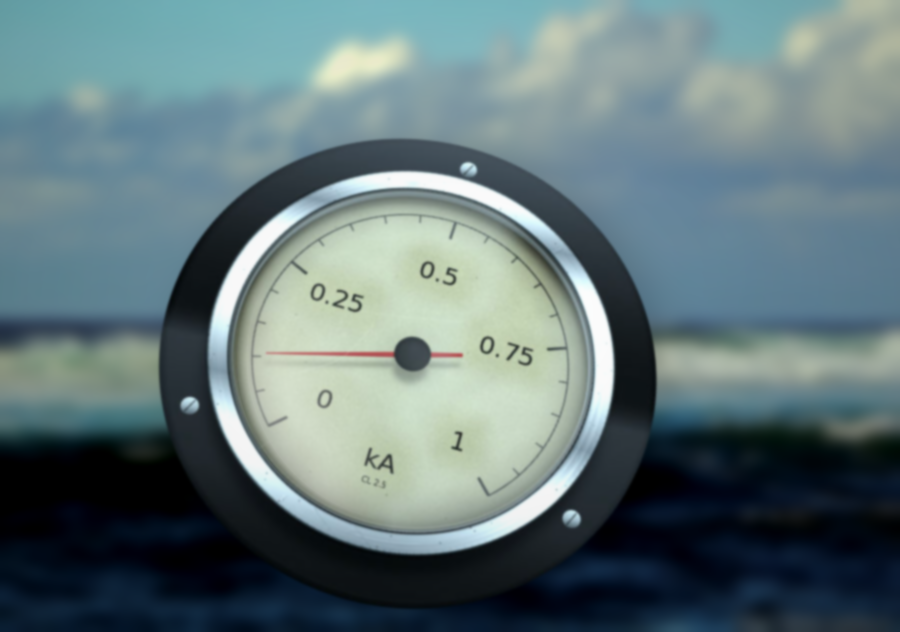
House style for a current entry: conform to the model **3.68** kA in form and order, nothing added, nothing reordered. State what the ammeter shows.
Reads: **0.1** kA
